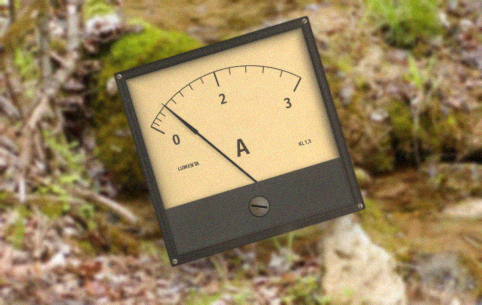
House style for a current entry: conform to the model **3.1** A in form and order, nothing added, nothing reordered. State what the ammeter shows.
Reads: **1** A
